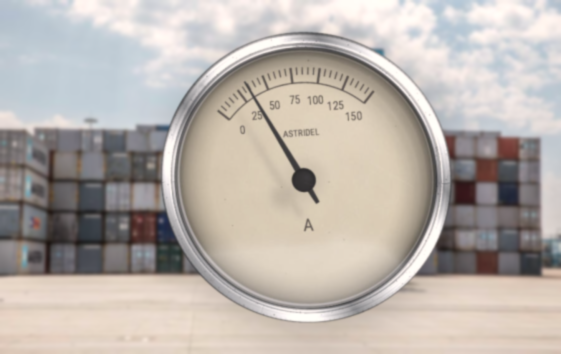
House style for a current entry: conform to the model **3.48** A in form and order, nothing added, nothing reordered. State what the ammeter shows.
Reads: **35** A
